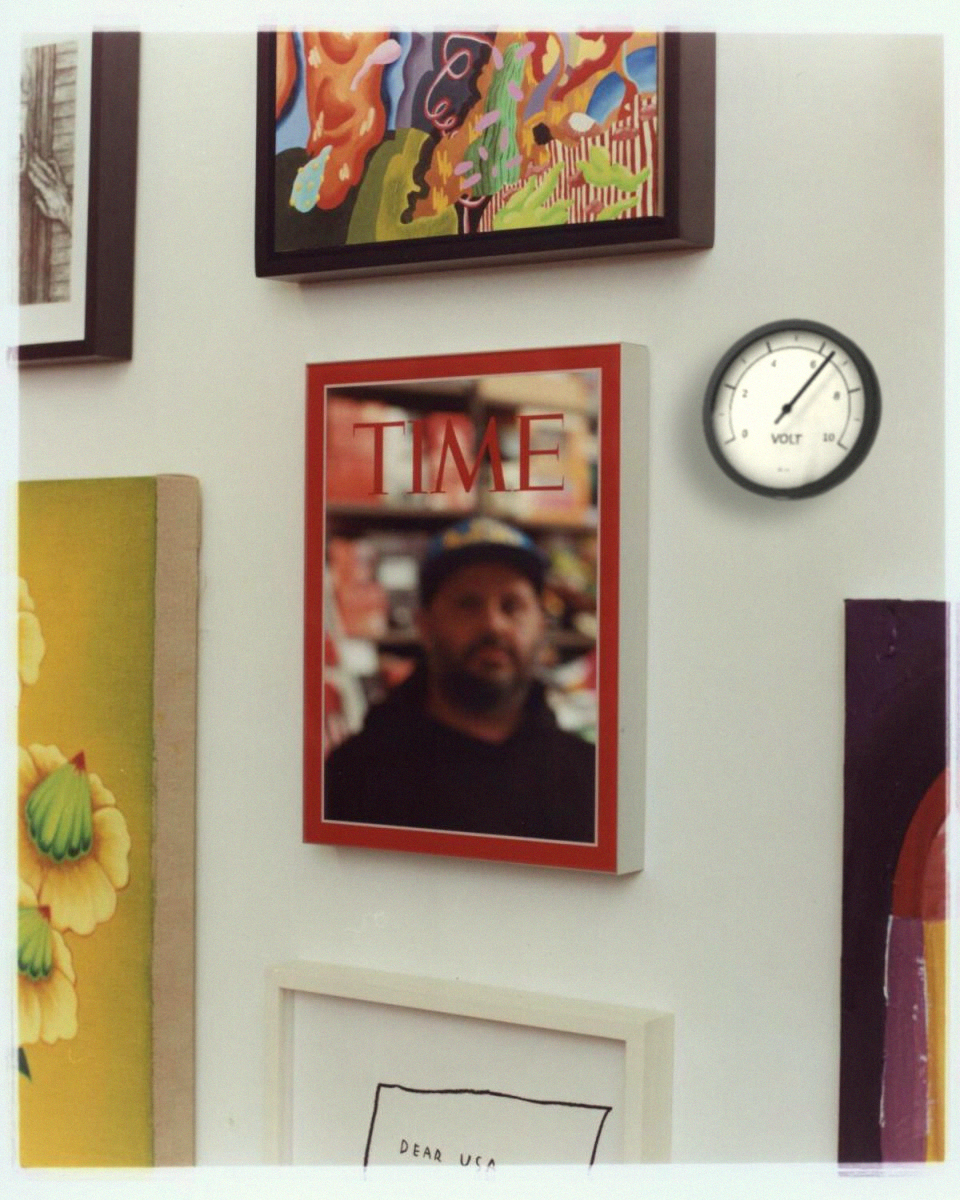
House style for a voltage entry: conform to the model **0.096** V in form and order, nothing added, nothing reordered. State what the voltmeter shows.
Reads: **6.5** V
